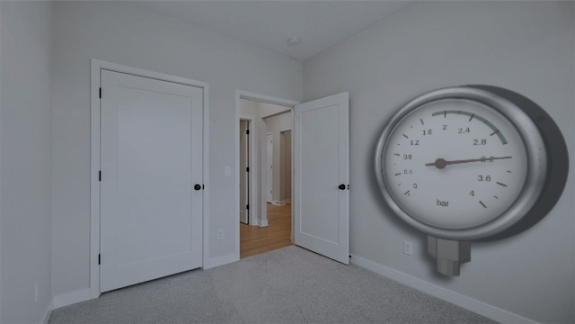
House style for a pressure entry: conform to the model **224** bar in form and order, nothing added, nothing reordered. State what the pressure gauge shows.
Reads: **3.2** bar
